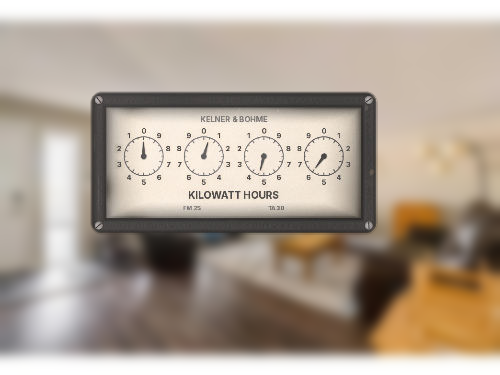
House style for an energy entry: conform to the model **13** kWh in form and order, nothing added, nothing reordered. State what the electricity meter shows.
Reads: **46** kWh
